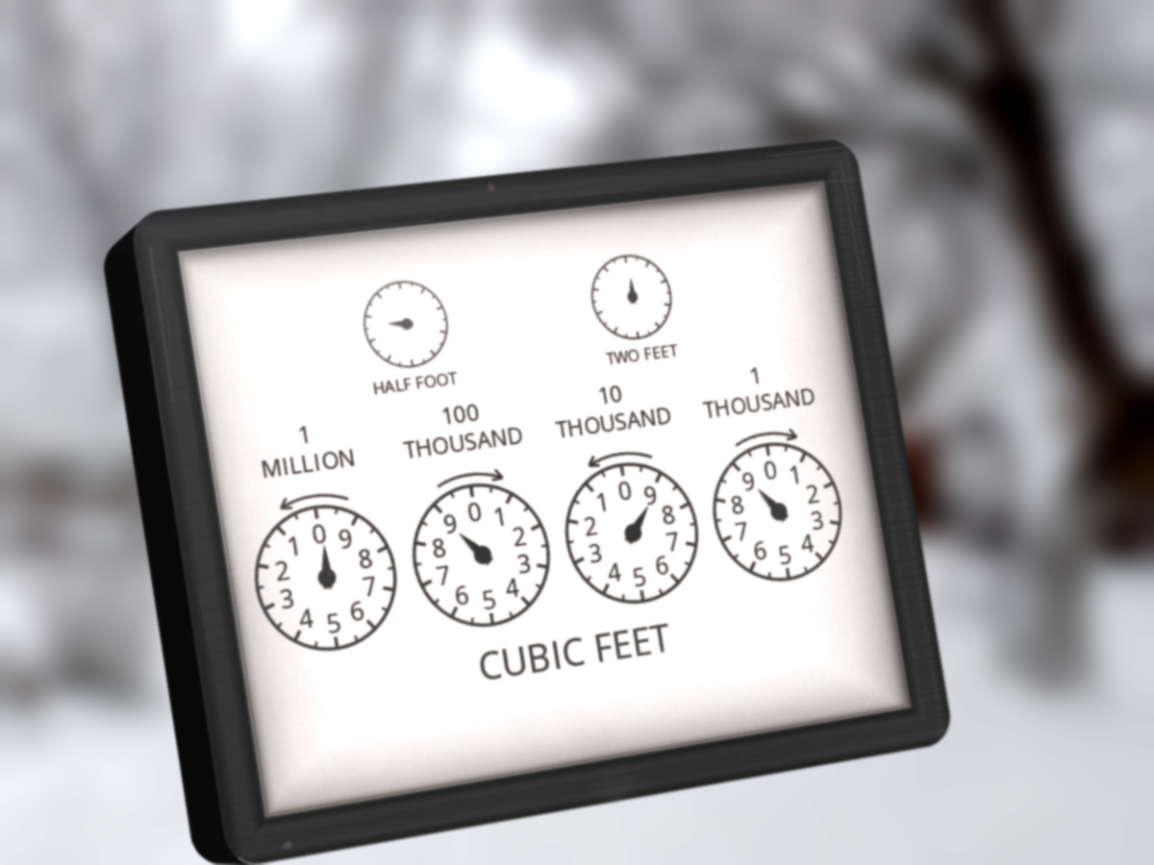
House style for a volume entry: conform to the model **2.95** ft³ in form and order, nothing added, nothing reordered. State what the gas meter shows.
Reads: **988900** ft³
